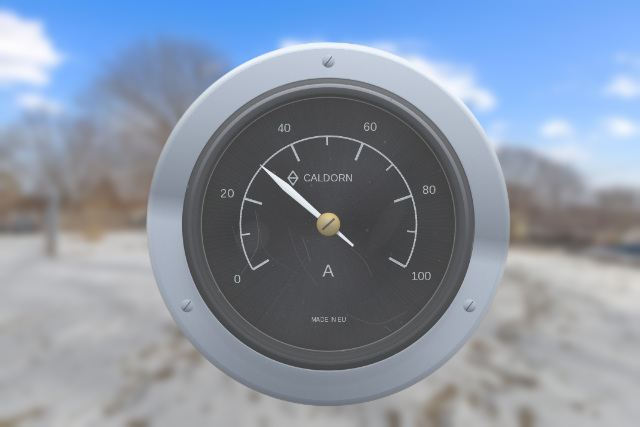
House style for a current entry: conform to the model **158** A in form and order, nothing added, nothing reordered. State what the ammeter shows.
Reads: **30** A
